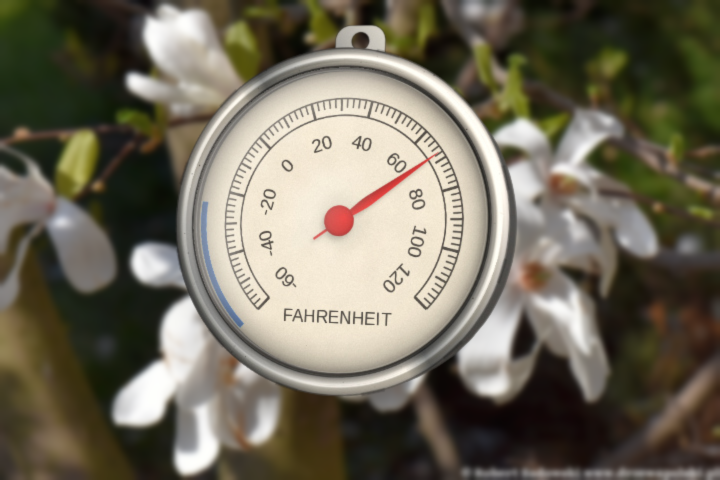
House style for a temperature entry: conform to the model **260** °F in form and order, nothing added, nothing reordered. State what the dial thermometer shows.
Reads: **68** °F
